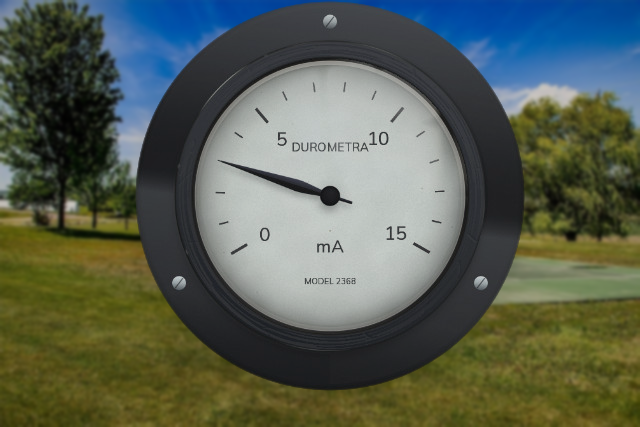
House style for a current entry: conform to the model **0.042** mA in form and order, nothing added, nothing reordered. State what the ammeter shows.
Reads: **3** mA
